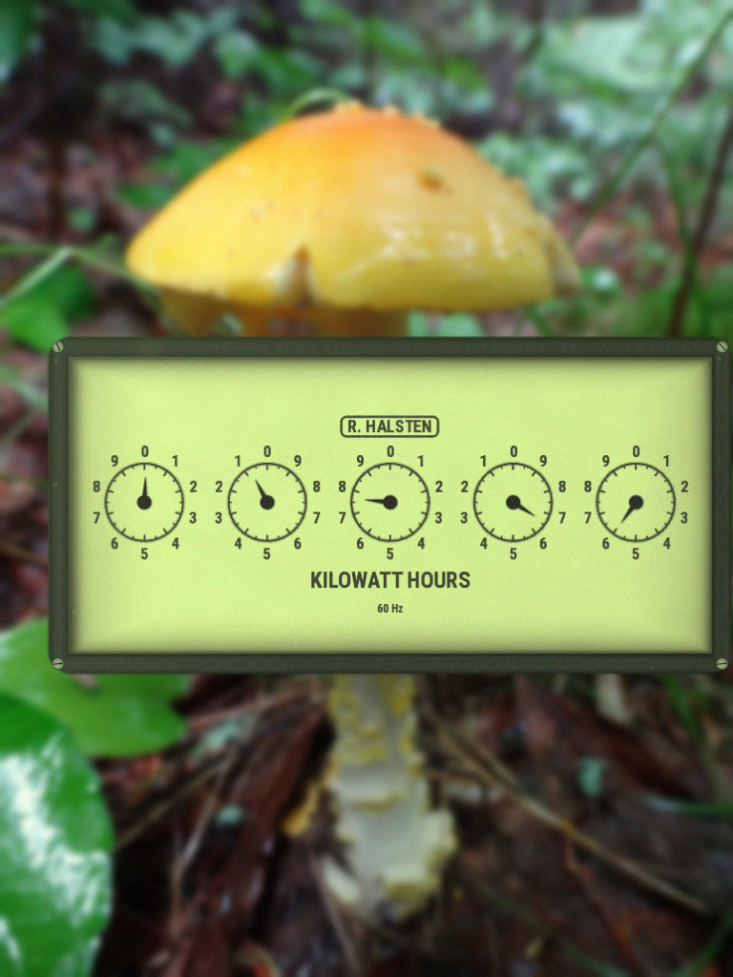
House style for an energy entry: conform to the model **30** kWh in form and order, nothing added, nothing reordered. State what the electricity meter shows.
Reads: **766** kWh
